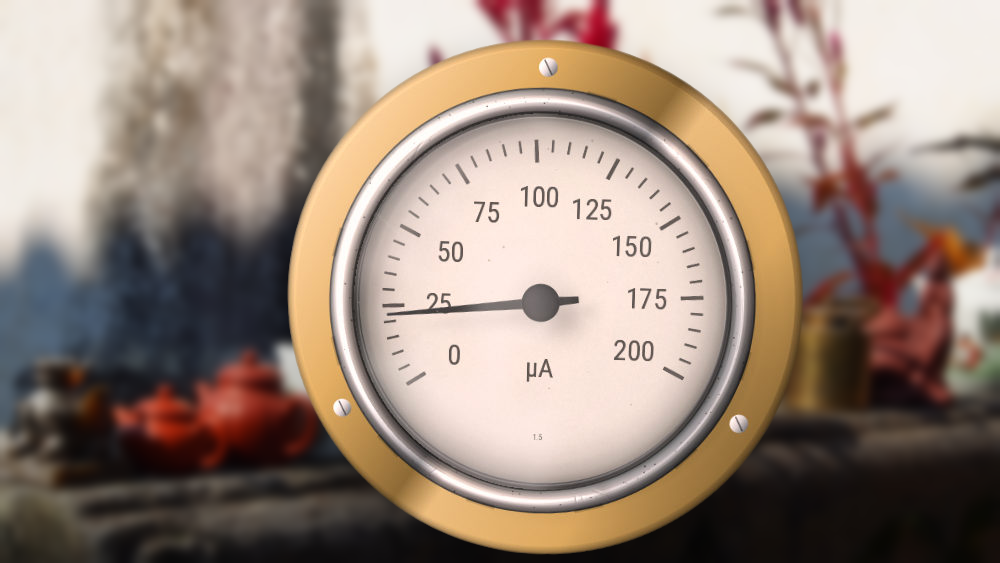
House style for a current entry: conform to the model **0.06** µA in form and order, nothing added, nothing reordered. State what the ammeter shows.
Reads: **22.5** µA
